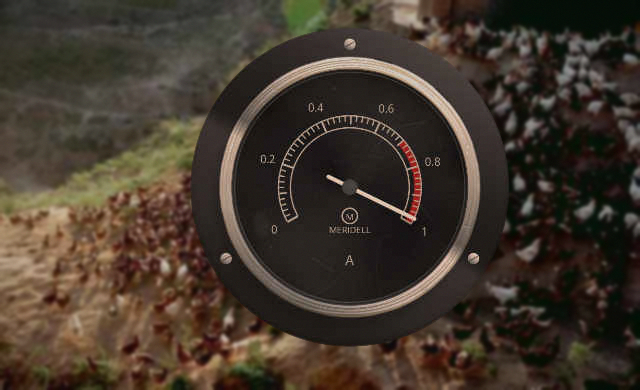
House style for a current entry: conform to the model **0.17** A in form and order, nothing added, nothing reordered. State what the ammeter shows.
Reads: **0.98** A
